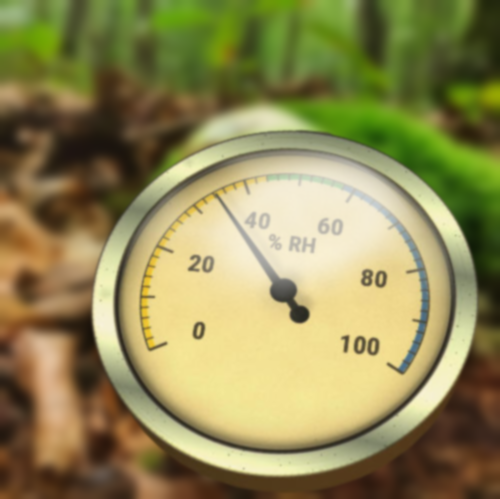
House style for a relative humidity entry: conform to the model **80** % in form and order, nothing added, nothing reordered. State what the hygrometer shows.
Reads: **34** %
